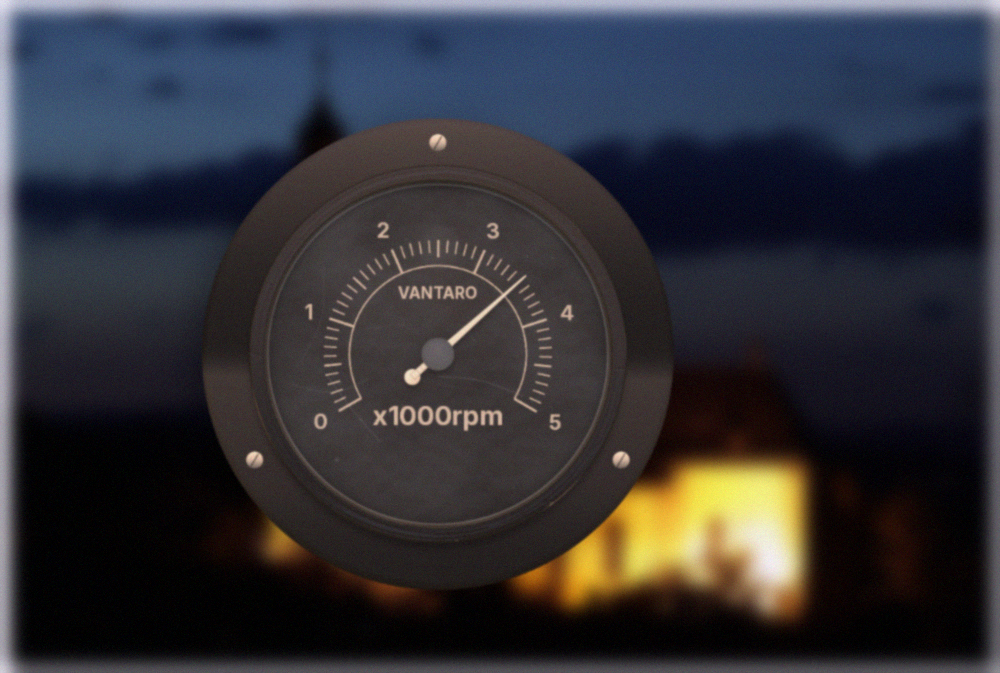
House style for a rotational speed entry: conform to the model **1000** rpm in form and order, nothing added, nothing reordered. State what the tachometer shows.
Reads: **3500** rpm
